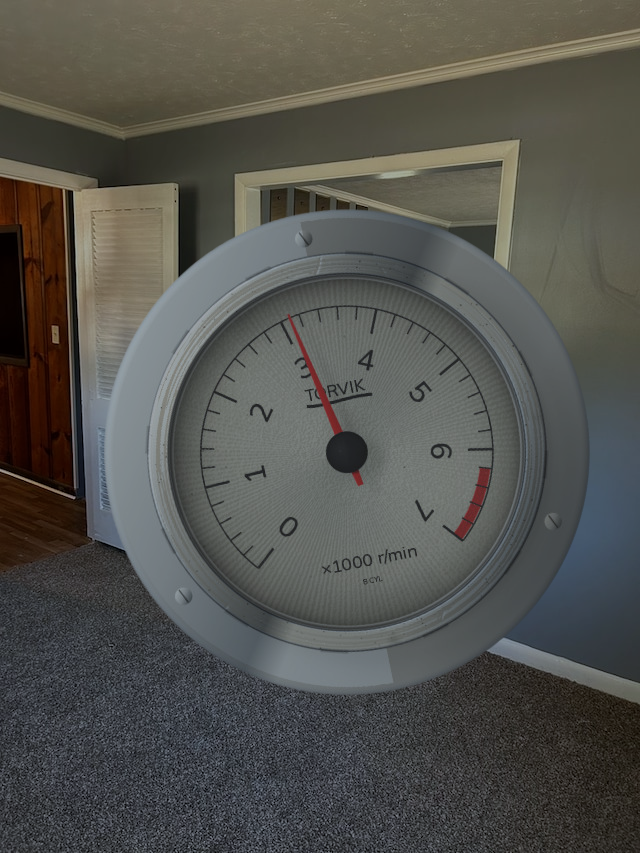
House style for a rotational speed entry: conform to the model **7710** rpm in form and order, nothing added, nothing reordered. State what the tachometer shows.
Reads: **3100** rpm
